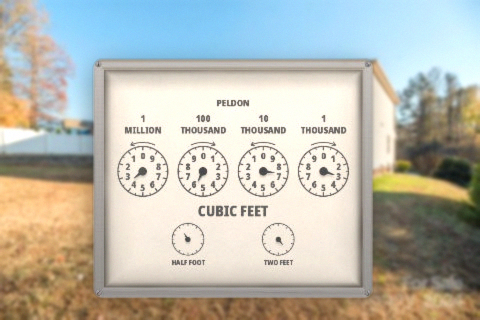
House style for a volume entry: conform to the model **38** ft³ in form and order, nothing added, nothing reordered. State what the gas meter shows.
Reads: **357300** ft³
